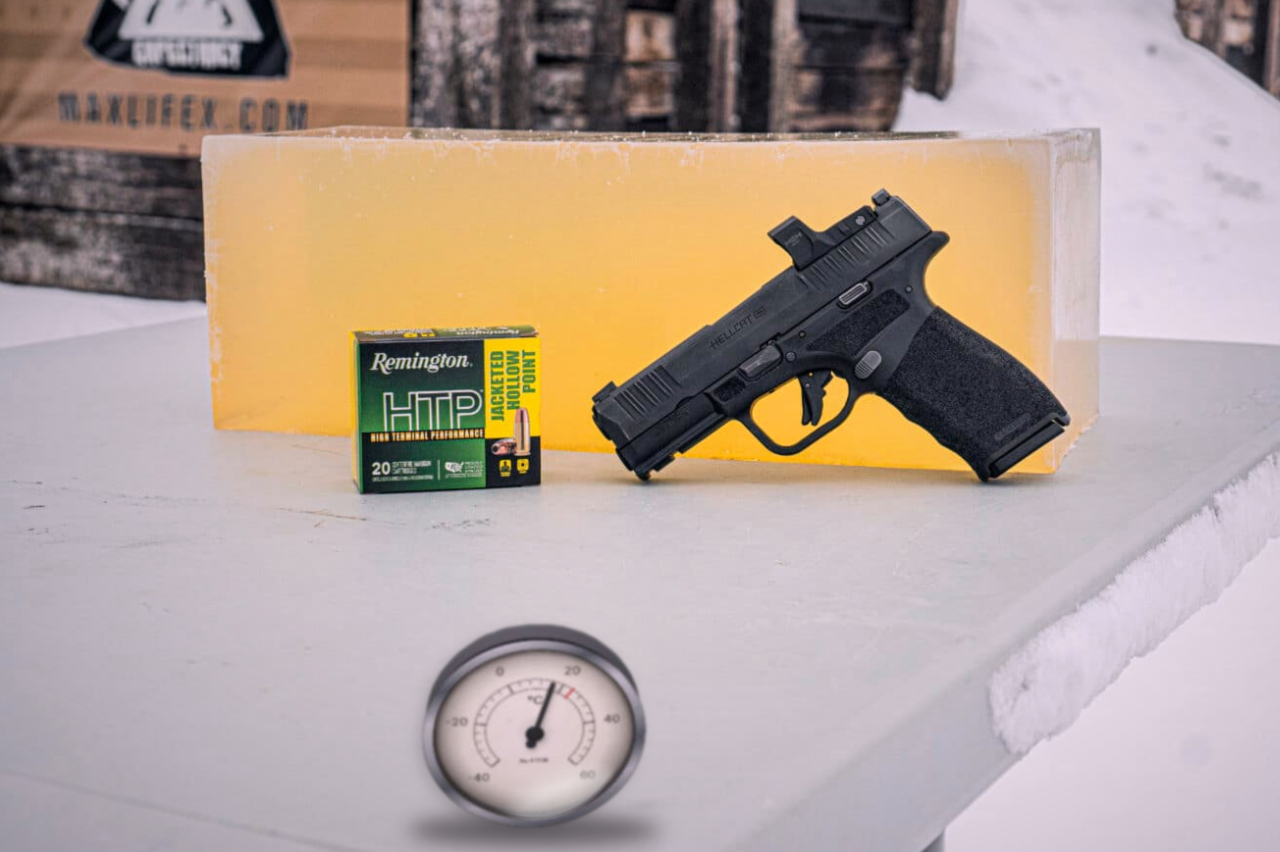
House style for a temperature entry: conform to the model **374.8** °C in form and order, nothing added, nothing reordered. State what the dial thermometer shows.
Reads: **16** °C
